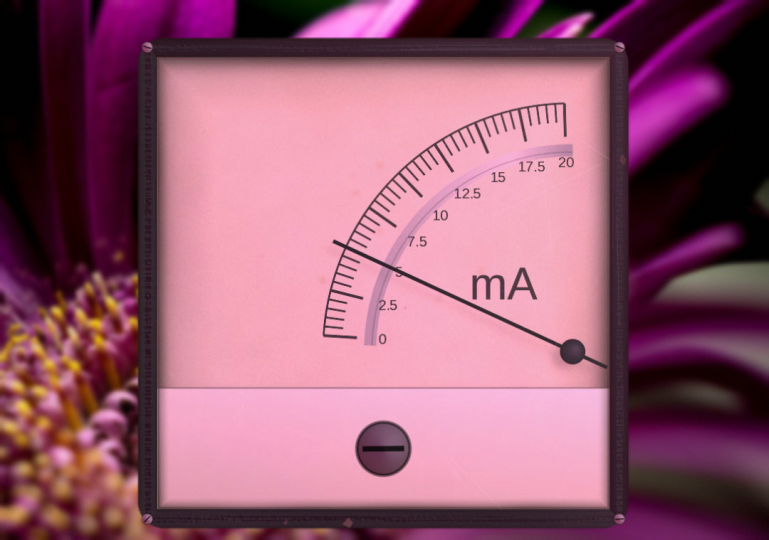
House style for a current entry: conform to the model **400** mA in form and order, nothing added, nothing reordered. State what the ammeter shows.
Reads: **5** mA
